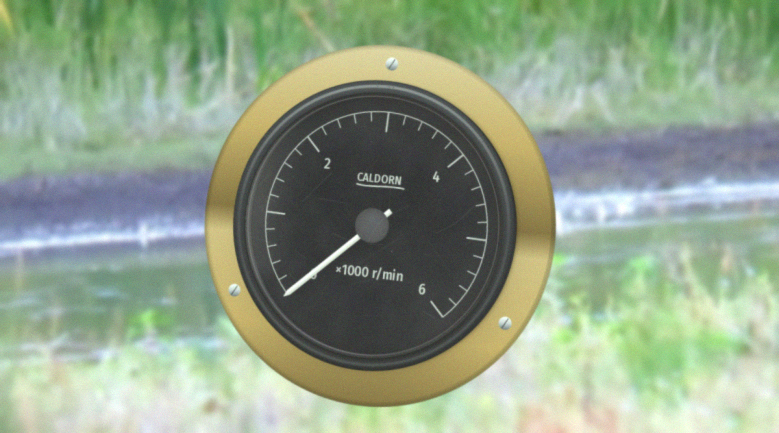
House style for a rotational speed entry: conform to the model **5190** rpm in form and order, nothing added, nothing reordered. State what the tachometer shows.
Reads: **0** rpm
